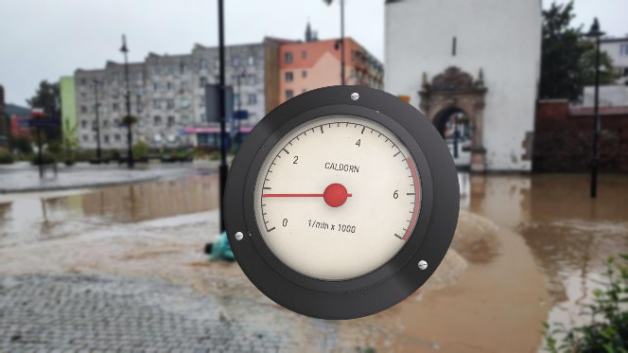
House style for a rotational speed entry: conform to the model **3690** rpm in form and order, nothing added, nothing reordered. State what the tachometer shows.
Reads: **800** rpm
